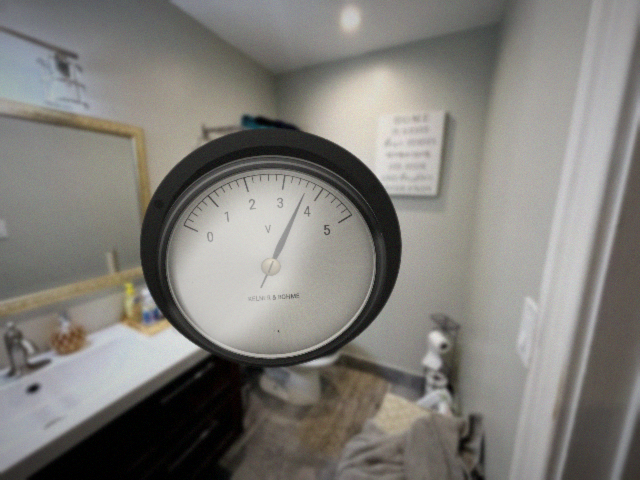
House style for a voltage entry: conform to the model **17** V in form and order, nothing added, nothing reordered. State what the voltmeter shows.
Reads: **3.6** V
